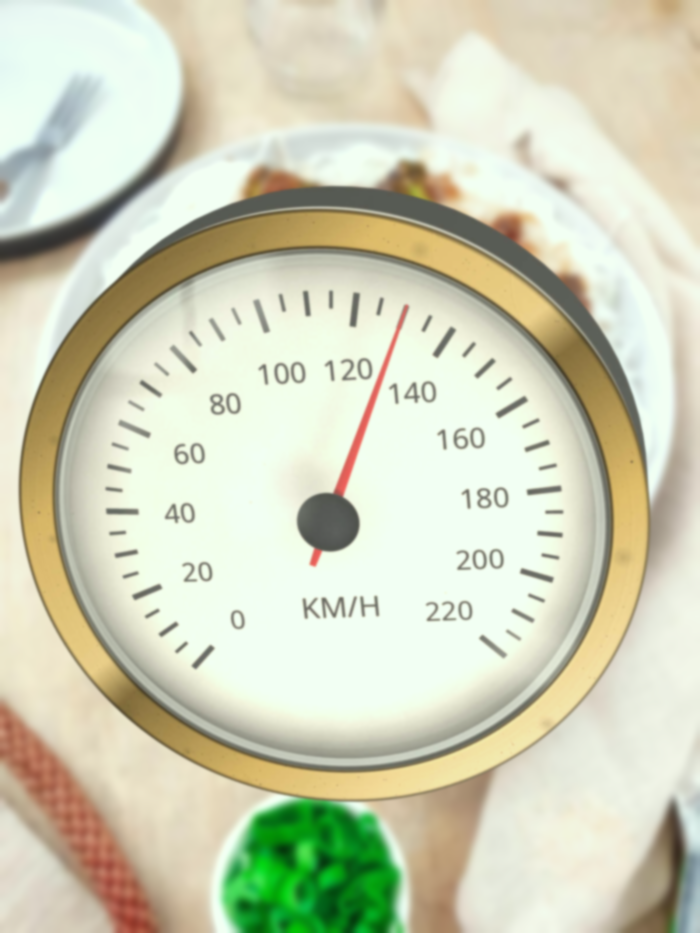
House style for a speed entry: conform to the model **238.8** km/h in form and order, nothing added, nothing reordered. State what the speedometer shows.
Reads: **130** km/h
